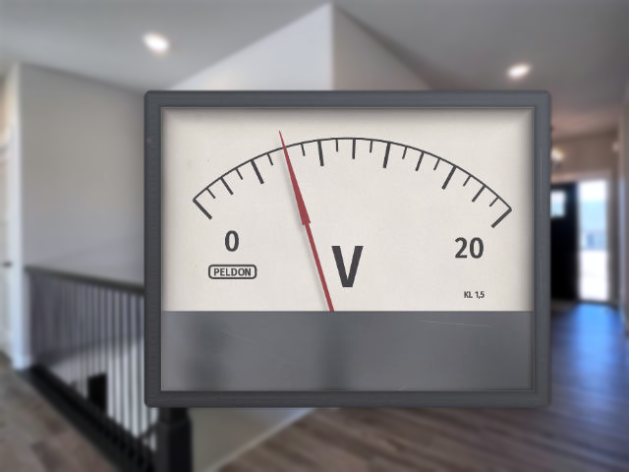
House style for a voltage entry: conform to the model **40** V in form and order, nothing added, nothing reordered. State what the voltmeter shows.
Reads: **6** V
